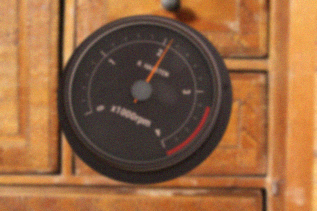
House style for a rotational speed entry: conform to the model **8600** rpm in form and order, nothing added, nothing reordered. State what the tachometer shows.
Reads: **2100** rpm
